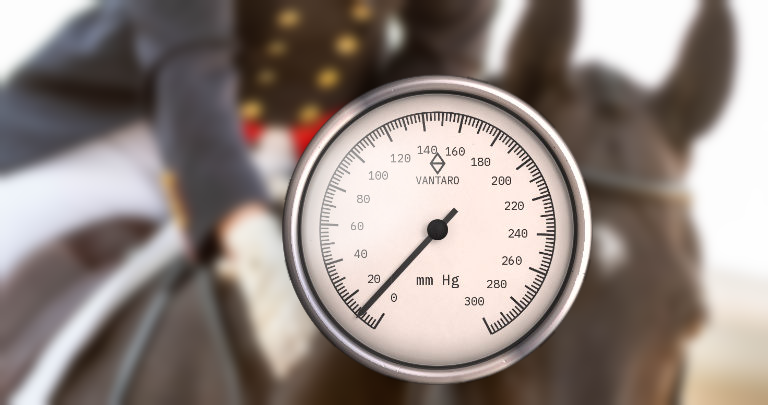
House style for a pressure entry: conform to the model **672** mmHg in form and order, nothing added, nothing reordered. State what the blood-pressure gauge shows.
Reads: **10** mmHg
